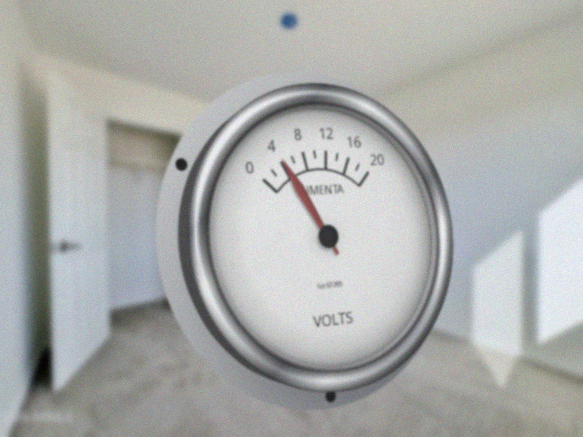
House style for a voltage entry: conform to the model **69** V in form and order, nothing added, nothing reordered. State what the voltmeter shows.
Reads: **4** V
